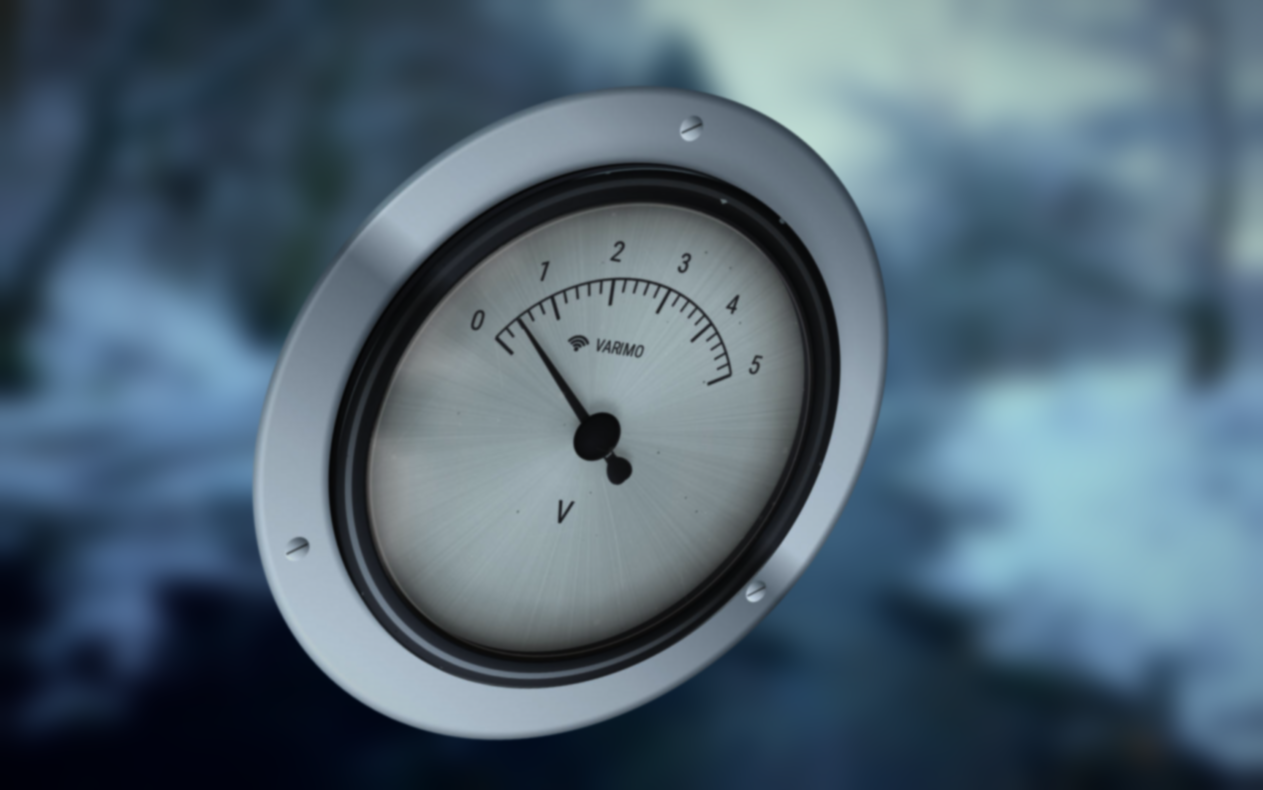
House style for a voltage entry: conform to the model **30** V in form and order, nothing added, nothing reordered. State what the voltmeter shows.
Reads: **0.4** V
